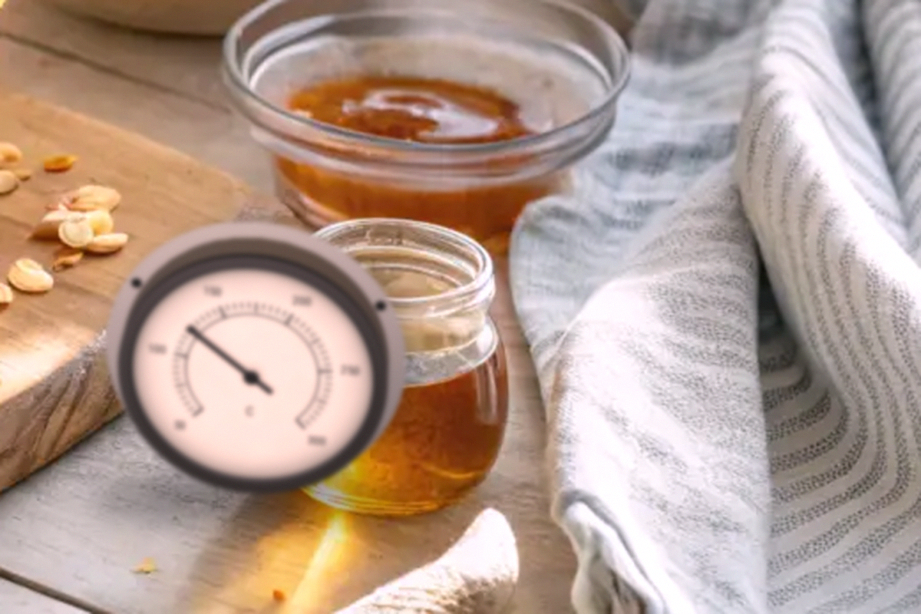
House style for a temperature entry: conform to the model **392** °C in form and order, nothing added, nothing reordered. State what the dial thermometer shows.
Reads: **125** °C
